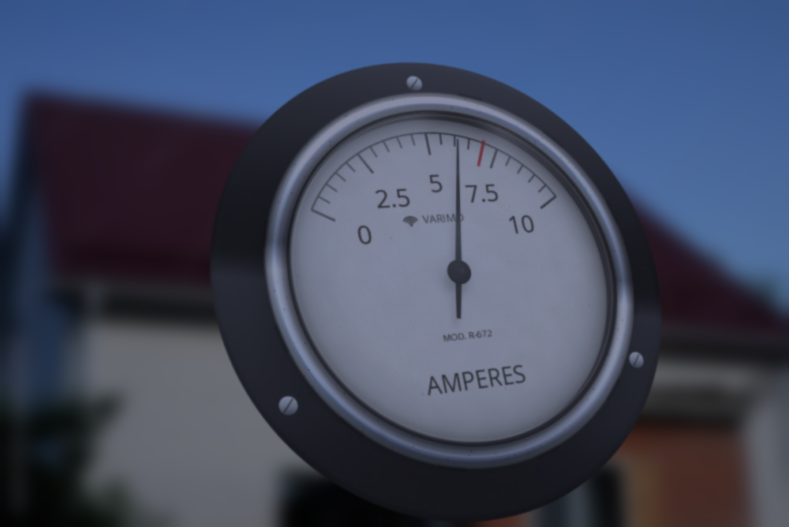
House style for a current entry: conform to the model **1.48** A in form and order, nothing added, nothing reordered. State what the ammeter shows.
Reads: **6** A
